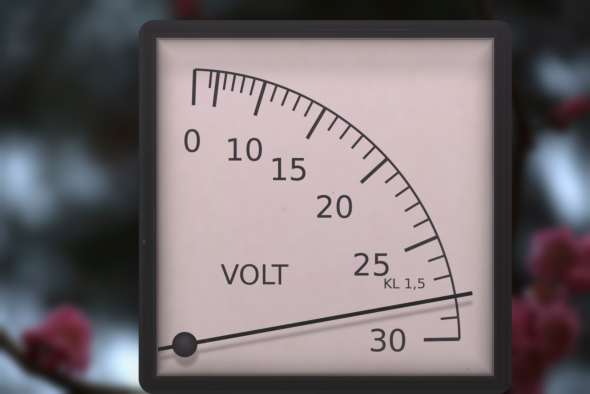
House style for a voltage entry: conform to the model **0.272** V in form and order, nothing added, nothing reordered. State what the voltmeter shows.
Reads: **28** V
